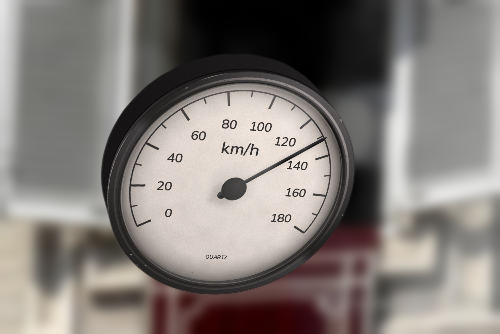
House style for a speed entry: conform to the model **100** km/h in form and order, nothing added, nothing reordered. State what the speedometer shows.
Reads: **130** km/h
